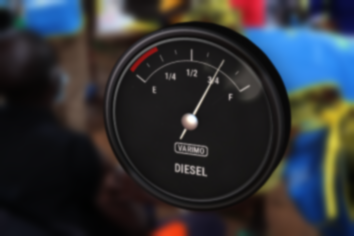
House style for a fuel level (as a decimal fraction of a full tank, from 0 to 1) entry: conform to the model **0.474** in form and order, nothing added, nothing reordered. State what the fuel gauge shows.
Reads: **0.75**
